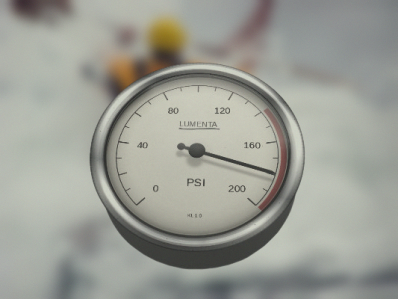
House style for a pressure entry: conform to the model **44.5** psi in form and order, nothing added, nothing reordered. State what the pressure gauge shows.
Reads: **180** psi
